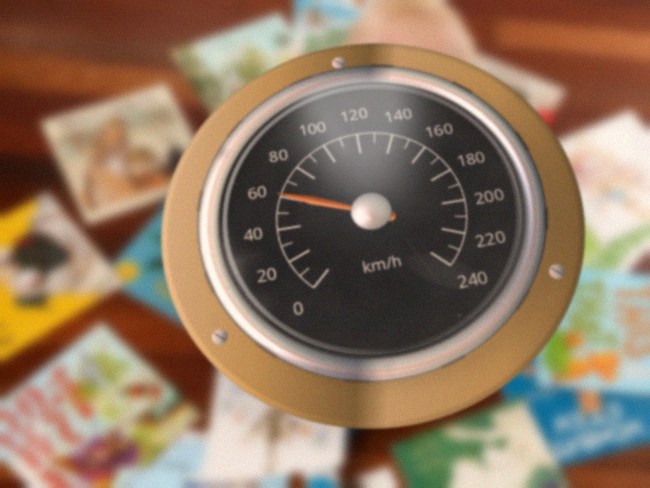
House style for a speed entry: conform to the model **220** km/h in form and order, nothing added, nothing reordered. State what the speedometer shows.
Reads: **60** km/h
